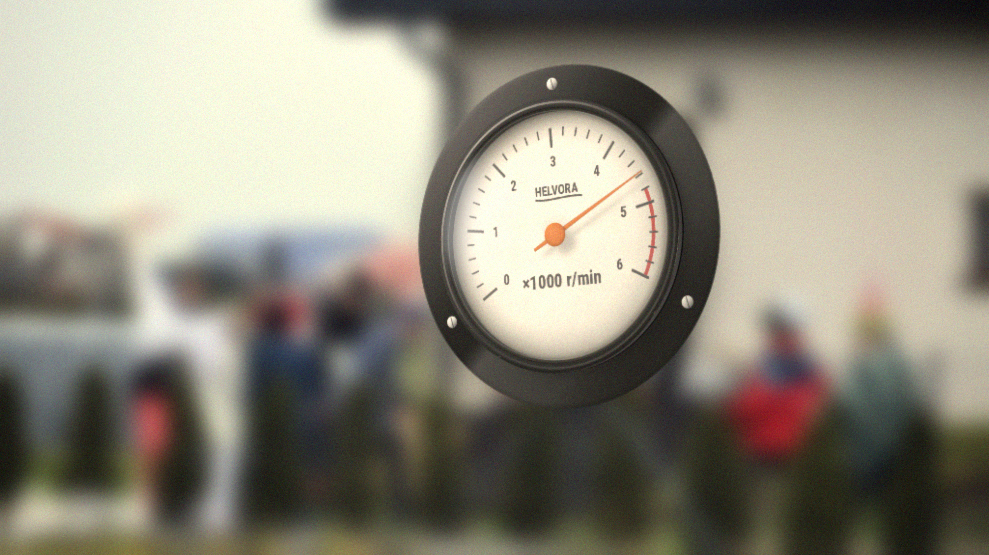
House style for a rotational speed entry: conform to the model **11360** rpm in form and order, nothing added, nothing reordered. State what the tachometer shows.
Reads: **4600** rpm
